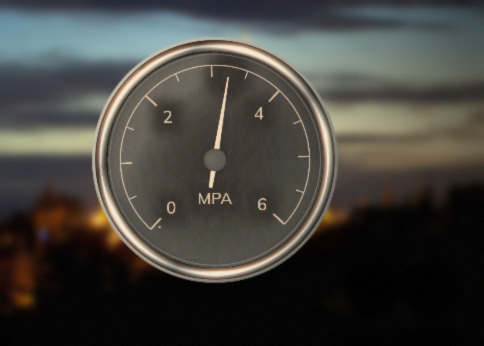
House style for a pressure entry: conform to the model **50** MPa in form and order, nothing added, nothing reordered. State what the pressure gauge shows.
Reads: **3.25** MPa
